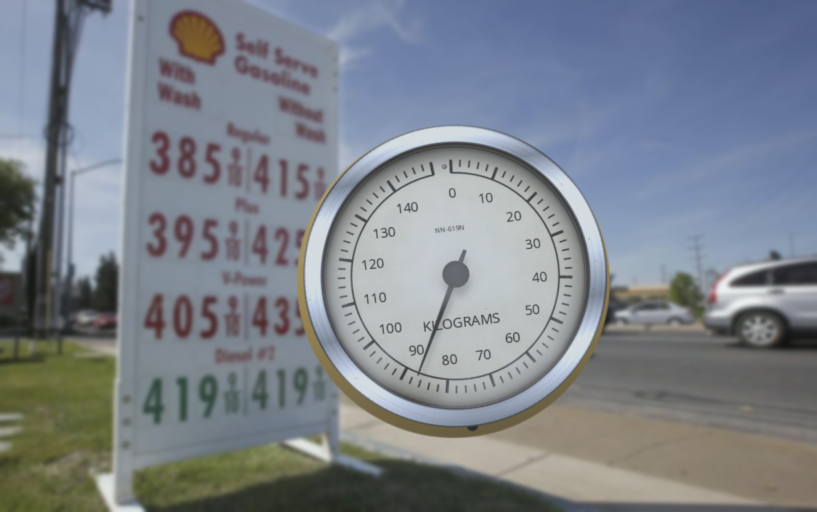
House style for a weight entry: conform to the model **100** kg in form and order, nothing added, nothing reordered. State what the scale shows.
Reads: **87** kg
